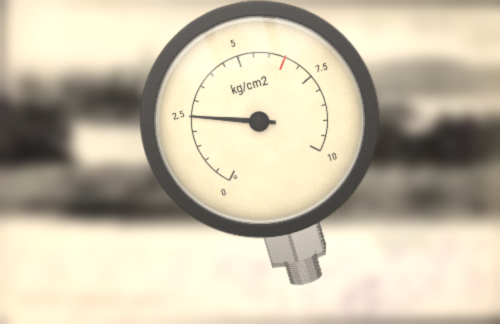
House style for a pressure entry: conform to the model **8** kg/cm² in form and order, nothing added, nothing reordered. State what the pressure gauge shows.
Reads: **2.5** kg/cm²
